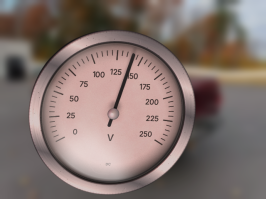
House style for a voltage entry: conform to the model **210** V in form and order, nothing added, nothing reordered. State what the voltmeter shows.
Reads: **140** V
